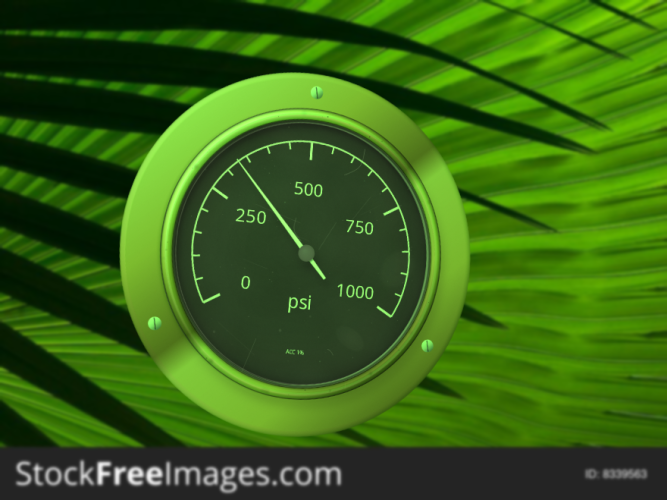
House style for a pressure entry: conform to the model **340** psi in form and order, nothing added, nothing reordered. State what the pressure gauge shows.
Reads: **325** psi
